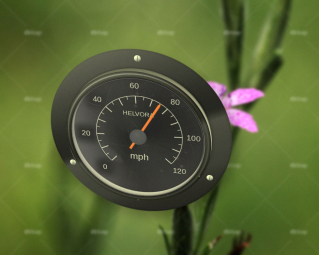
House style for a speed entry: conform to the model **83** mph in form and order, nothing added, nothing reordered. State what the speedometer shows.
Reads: **75** mph
